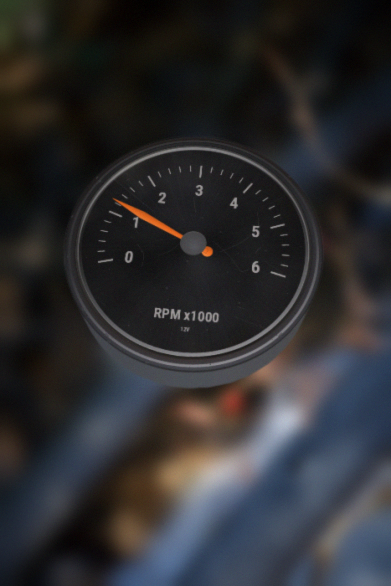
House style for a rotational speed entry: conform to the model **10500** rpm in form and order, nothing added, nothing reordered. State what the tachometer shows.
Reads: **1200** rpm
